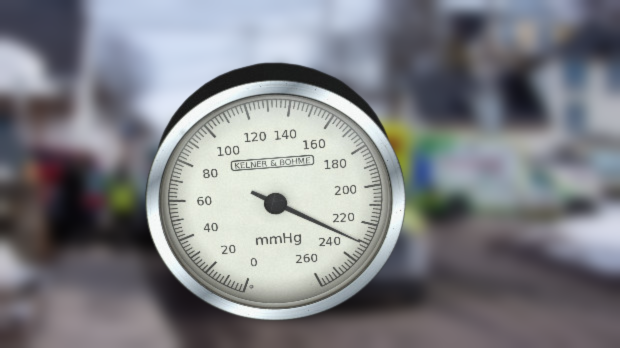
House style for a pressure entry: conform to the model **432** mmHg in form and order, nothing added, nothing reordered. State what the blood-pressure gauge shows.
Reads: **230** mmHg
